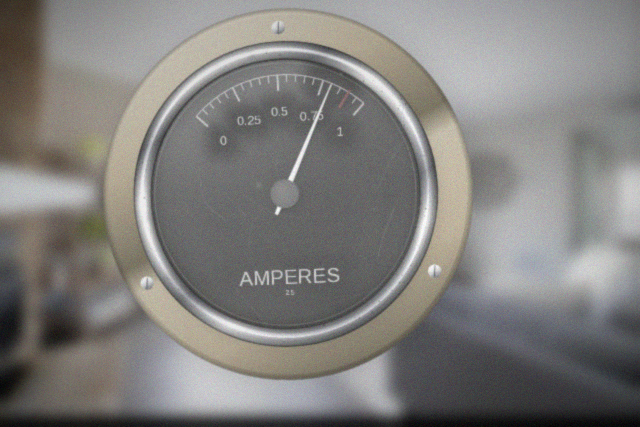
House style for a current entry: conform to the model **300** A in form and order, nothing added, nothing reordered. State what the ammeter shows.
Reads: **0.8** A
